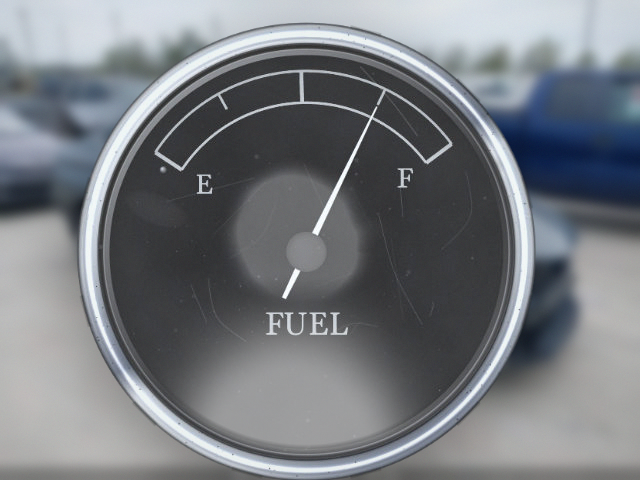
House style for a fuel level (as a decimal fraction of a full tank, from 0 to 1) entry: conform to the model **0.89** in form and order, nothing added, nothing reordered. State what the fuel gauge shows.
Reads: **0.75**
